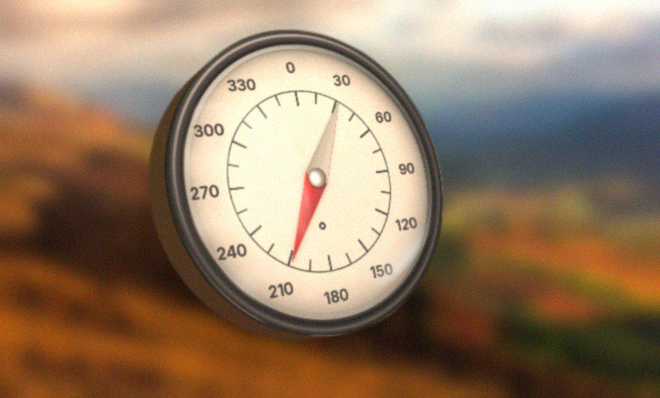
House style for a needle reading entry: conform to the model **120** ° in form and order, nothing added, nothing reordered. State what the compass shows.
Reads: **210** °
